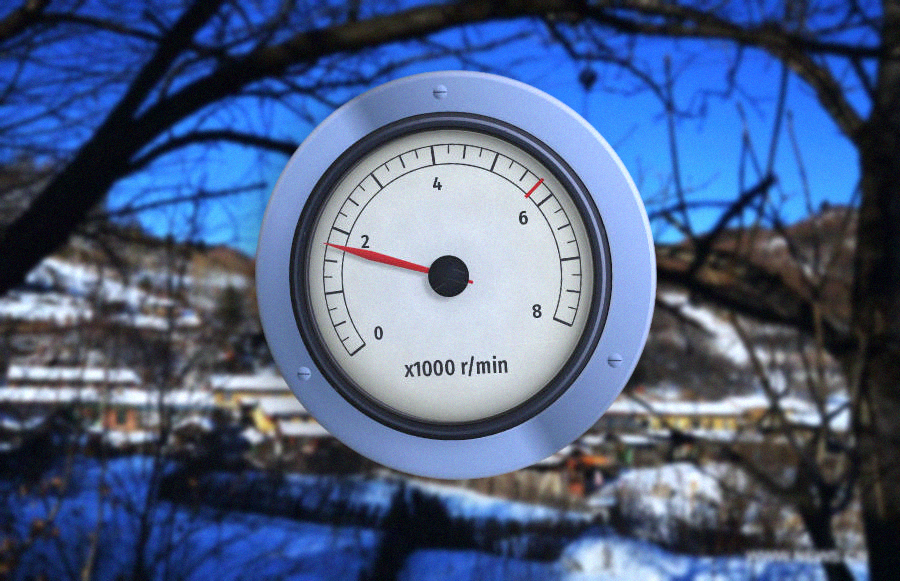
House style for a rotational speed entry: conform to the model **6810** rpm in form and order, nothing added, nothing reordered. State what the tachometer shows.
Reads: **1750** rpm
